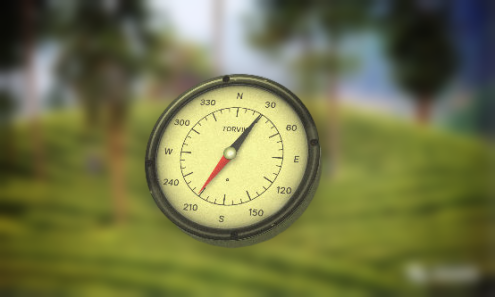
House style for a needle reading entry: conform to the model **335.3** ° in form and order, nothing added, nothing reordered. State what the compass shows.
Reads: **210** °
